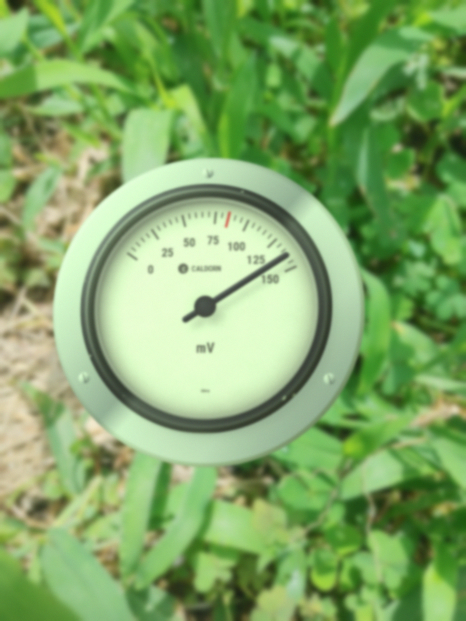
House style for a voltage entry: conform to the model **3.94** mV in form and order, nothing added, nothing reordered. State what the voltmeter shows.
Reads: **140** mV
